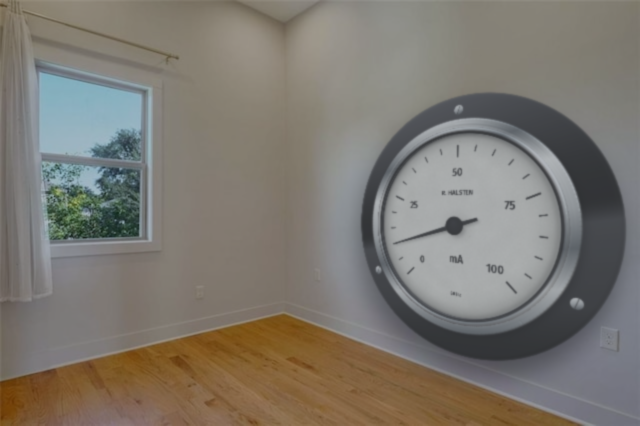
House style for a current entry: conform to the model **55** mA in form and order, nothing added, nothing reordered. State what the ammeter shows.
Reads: **10** mA
